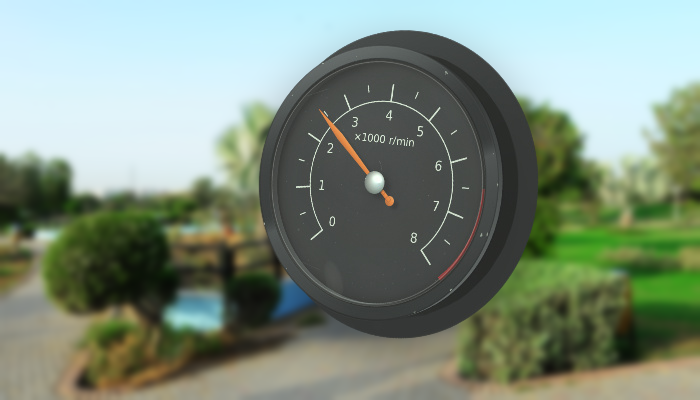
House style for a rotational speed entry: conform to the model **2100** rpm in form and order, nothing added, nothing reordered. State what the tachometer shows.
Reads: **2500** rpm
